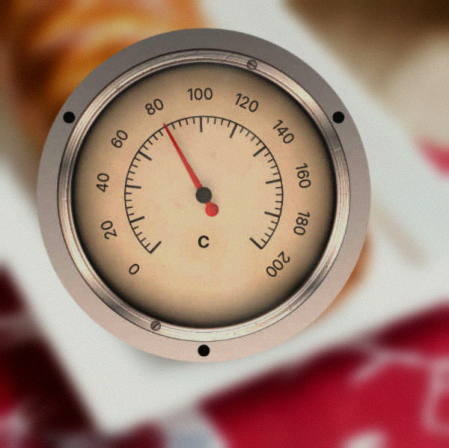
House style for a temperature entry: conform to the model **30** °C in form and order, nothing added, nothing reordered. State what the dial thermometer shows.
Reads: **80** °C
